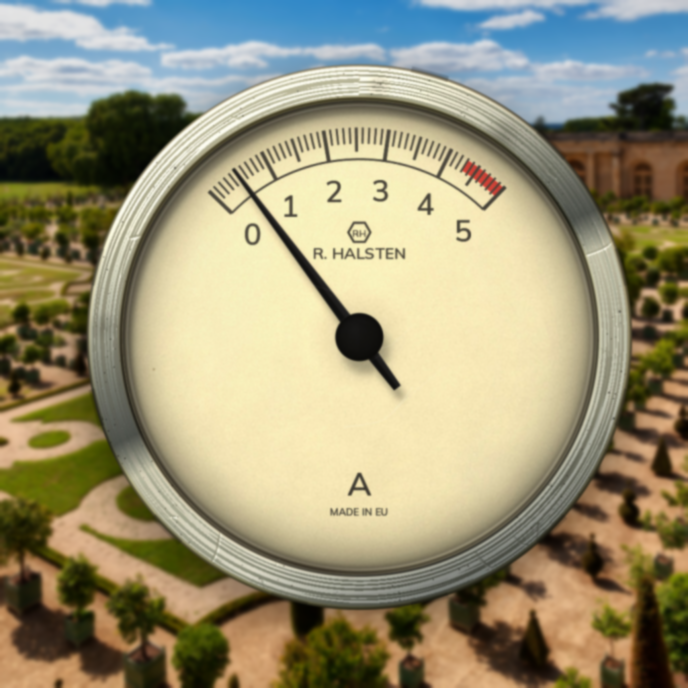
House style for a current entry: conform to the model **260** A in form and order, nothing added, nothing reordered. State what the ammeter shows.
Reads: **0.5** A
